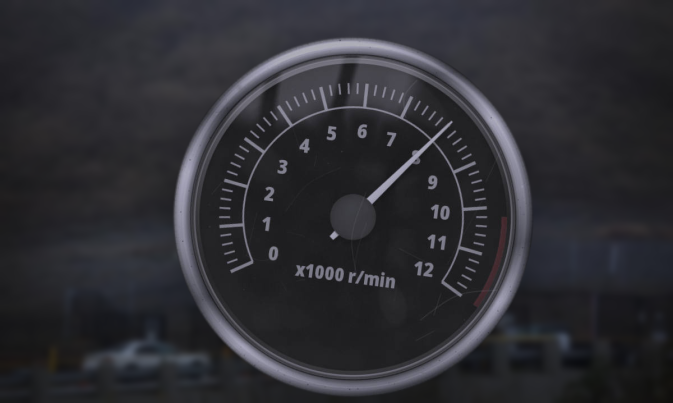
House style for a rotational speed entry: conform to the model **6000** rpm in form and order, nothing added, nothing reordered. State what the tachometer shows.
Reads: **8000** rpm
